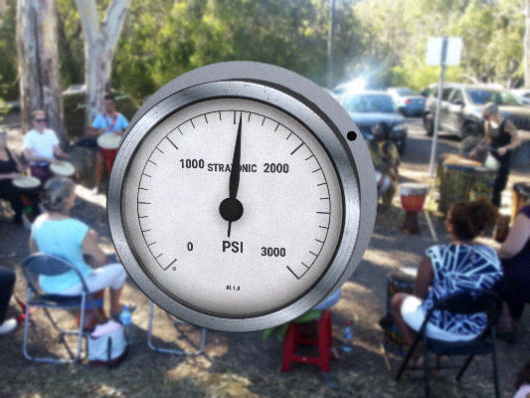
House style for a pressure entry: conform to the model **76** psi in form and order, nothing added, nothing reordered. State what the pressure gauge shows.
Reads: **1550** psi
